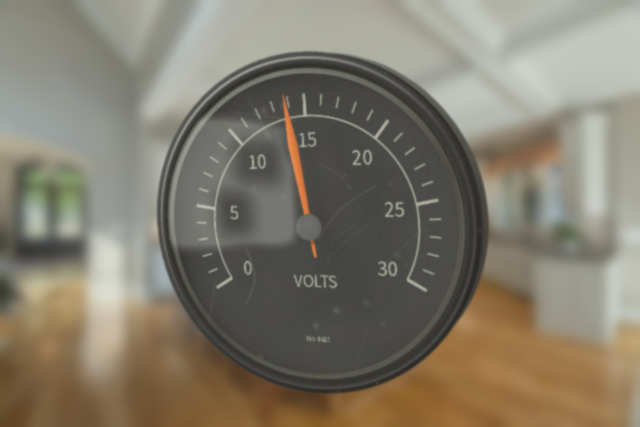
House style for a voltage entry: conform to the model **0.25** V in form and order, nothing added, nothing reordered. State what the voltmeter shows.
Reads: **14** V
